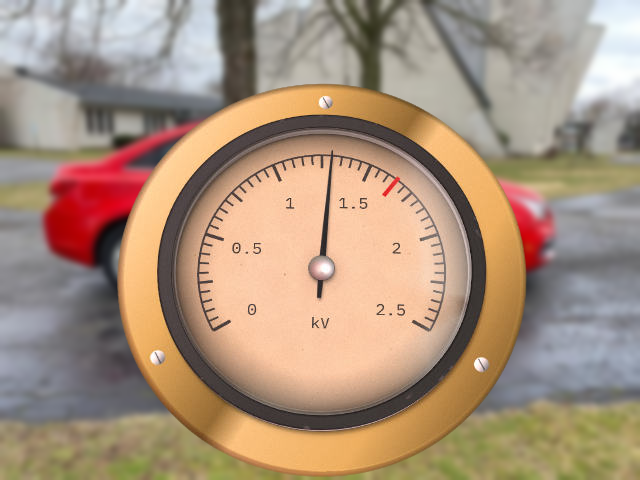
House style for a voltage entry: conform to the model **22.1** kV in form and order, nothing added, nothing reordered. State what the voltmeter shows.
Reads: **1.3** kV
